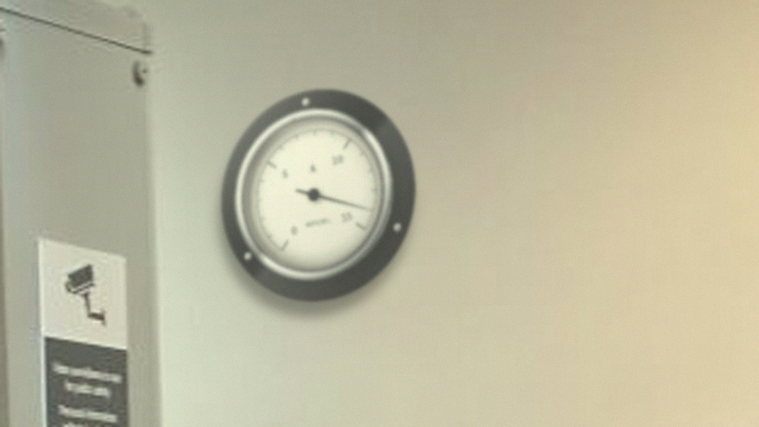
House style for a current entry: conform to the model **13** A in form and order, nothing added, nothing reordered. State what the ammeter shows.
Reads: **14** A
